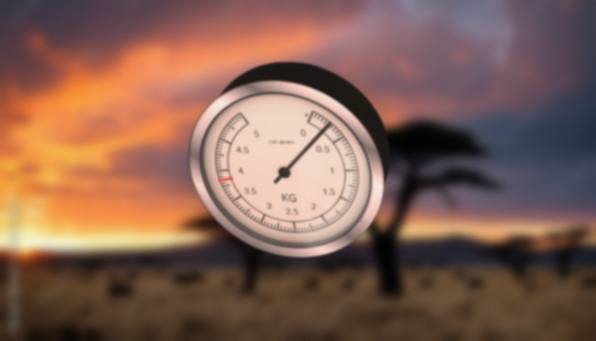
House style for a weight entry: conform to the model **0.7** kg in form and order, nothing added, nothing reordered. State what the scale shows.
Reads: **0.25** kg
